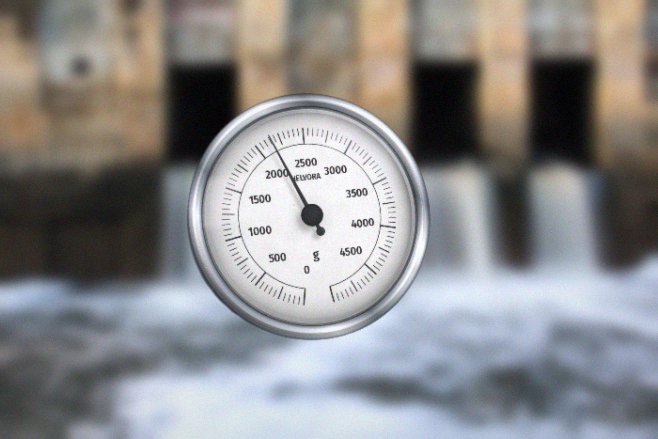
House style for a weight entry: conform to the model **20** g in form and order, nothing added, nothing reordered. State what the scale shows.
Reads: **2150** g
